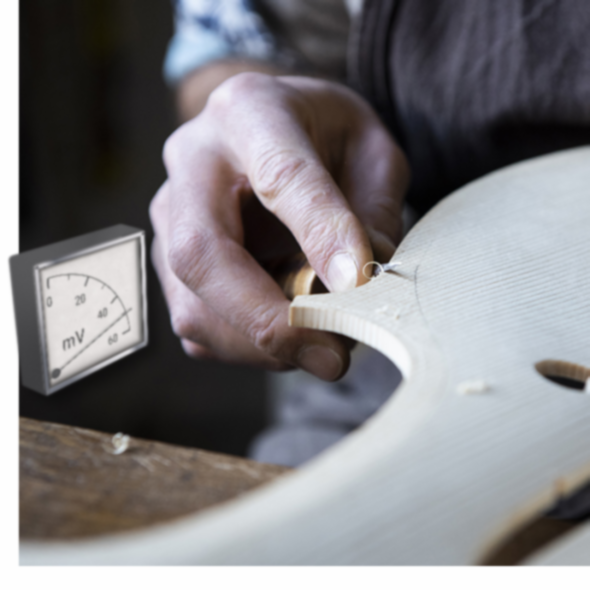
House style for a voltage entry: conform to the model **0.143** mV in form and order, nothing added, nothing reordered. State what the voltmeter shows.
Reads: **50** mV
